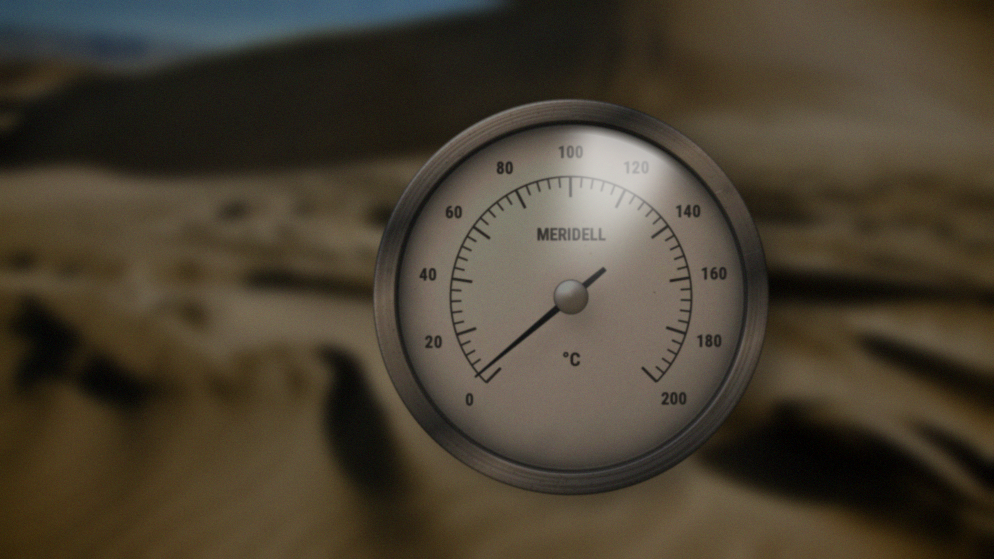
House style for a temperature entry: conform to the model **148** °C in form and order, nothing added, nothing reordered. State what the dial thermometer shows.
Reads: **4** °C
